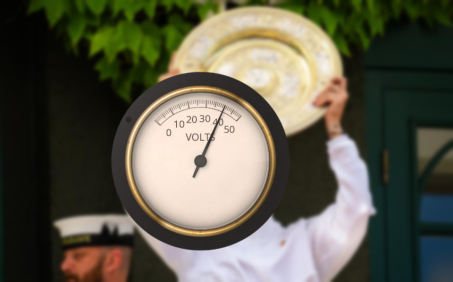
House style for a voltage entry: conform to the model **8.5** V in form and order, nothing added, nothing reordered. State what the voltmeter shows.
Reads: **40** V
